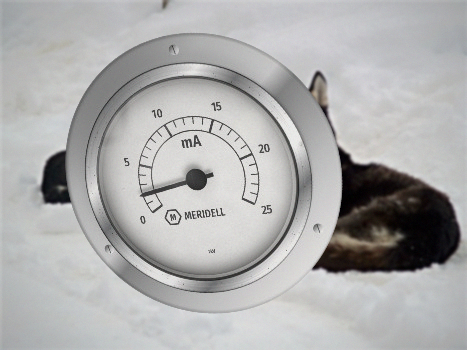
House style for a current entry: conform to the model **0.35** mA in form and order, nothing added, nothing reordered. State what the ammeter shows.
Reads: **2** mA
